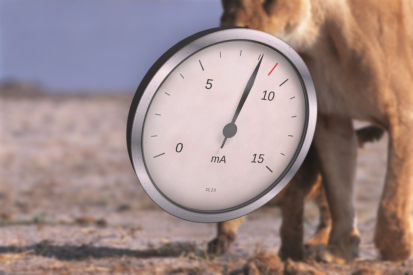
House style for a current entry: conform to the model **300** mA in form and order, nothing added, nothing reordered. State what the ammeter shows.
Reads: **8** mA
